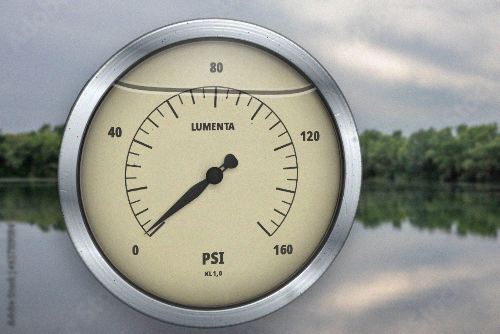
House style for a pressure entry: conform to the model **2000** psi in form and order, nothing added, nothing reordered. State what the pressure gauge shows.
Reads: **2.5** psi
